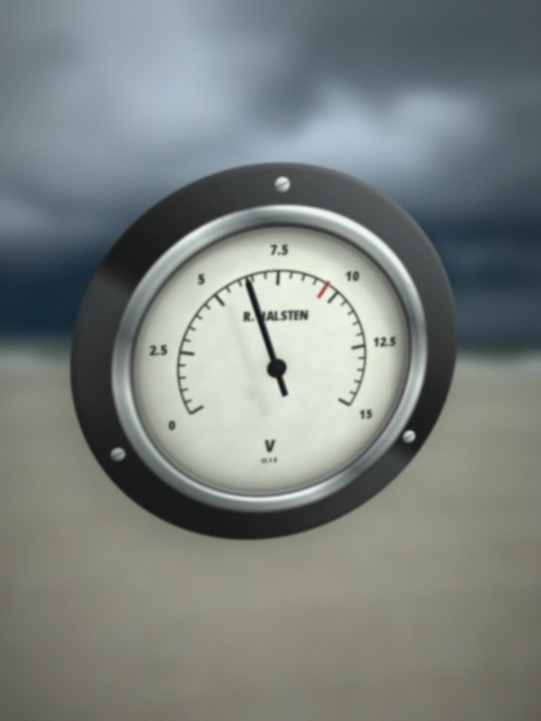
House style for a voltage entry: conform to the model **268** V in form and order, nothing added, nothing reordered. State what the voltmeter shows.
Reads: **6.25** V
